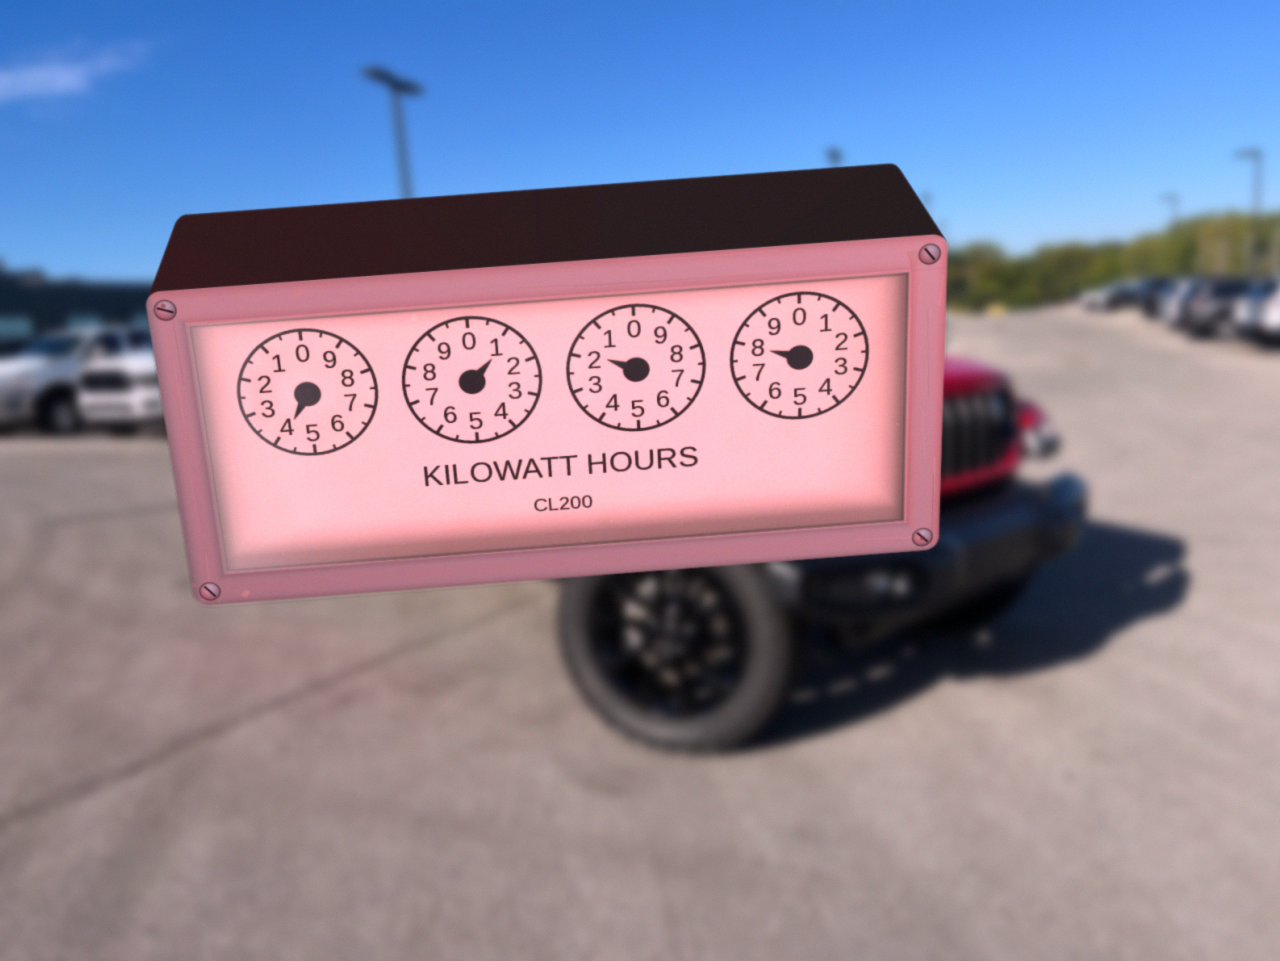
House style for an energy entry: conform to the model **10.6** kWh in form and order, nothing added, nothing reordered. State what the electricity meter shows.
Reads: **4118** kWh
